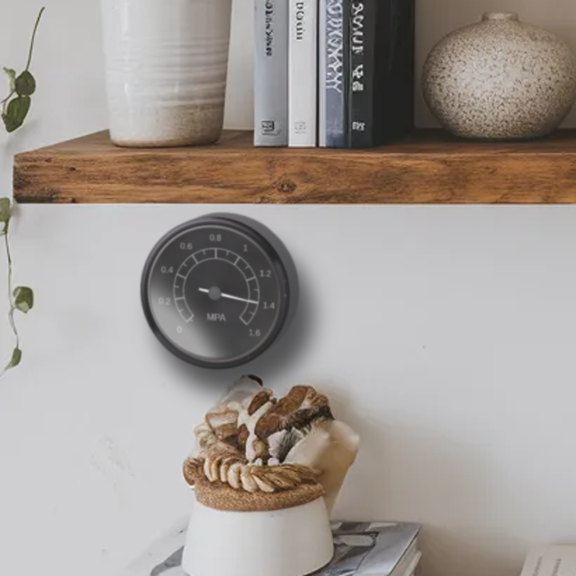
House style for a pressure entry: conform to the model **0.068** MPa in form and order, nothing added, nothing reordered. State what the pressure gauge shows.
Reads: **1.4** MPa
